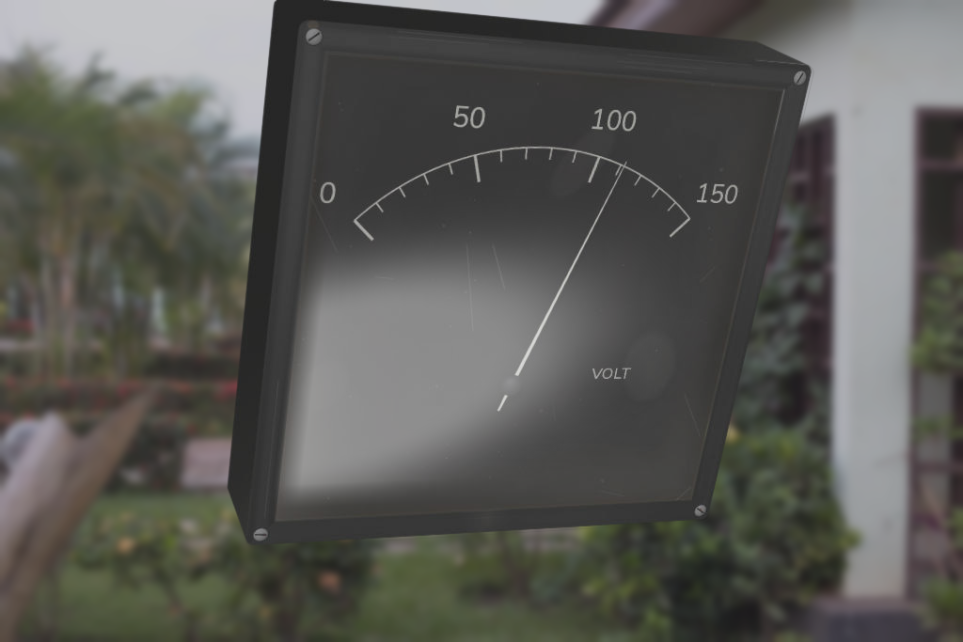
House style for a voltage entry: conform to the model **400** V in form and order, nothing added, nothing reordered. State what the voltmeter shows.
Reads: **110** V
